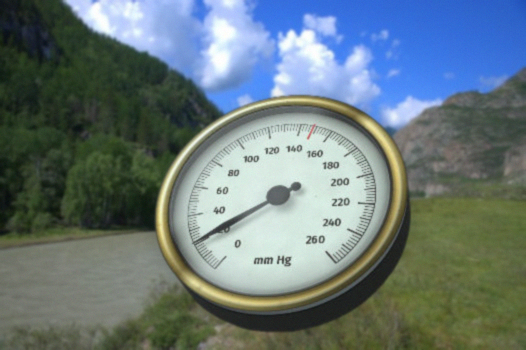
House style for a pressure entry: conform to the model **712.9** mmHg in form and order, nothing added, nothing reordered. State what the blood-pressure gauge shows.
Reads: **20** mmHg
